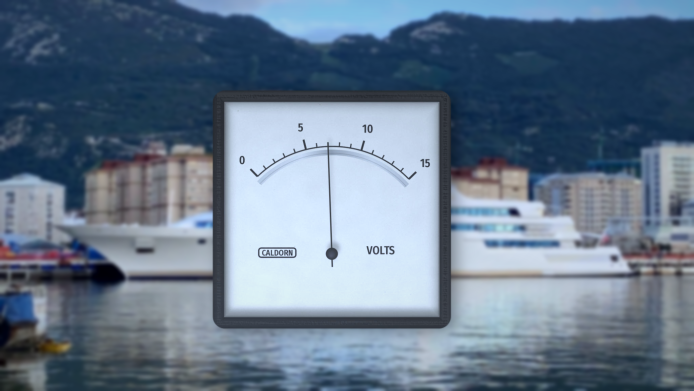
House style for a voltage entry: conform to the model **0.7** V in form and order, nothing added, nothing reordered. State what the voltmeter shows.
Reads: **7** V
